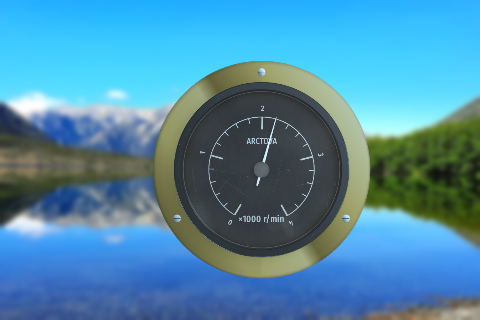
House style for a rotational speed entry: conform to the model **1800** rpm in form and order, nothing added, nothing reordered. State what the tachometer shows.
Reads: **2200** rpm
